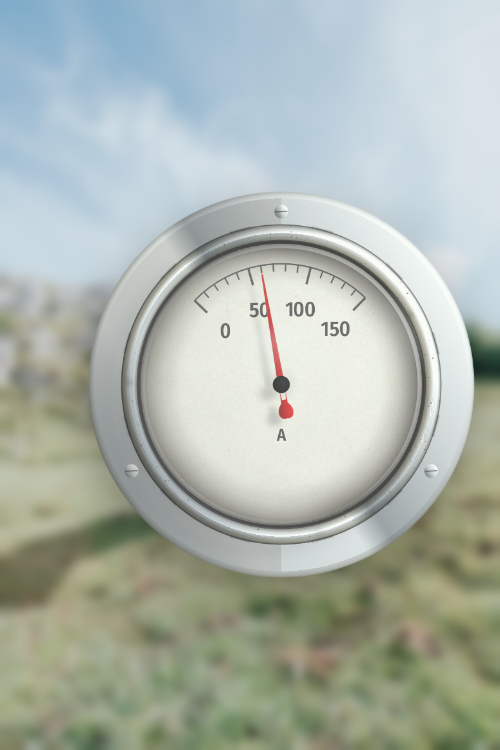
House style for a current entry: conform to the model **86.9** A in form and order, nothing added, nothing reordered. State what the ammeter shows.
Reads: **60** A
